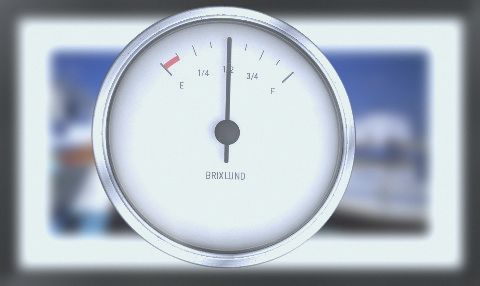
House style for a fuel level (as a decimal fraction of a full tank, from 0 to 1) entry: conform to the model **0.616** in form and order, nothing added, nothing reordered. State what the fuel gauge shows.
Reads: **0.5**
